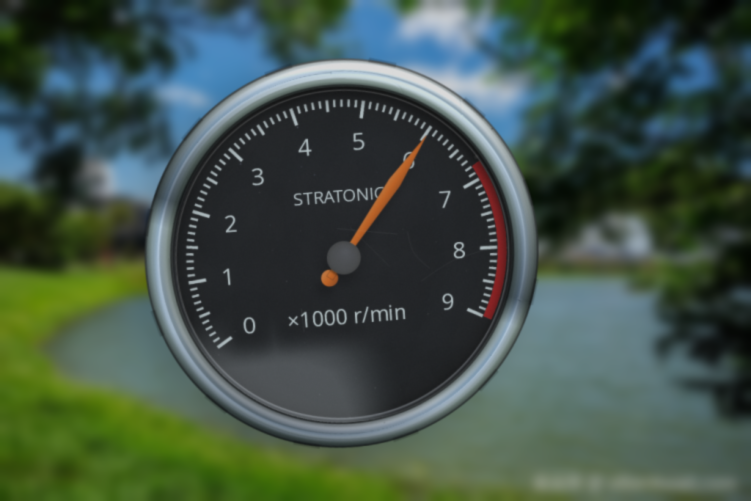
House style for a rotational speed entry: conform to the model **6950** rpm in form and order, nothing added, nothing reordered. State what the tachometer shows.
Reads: **6000** rpm
